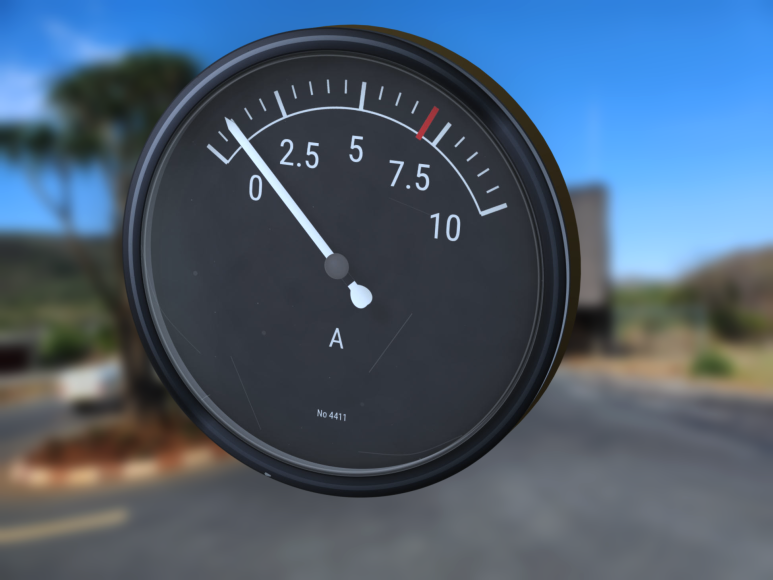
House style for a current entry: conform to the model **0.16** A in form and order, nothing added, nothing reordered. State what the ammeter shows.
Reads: **1** A
